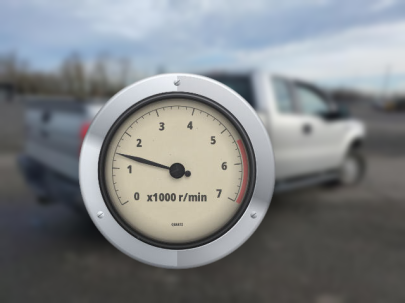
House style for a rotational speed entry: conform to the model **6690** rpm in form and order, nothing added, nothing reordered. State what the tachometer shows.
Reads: **1400** rpm
